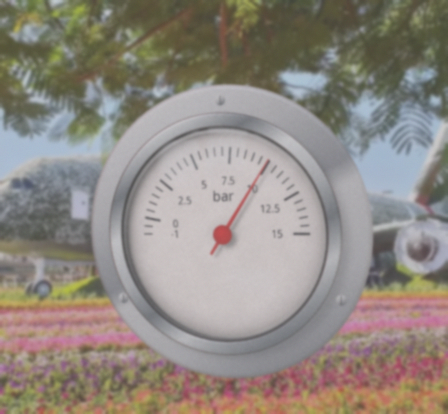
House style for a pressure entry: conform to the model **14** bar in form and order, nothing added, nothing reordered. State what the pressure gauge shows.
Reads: **10** bar
